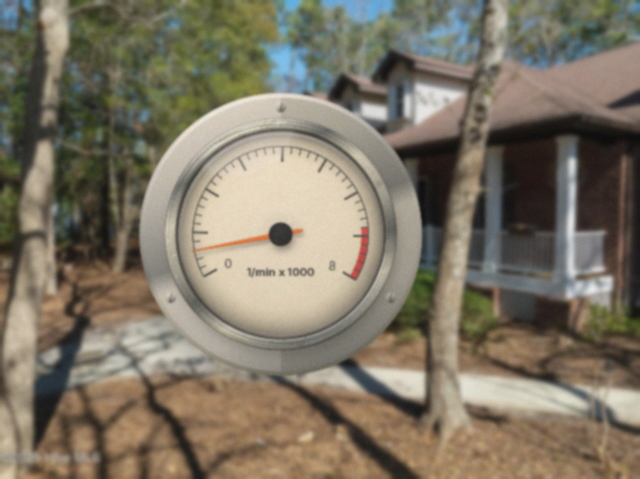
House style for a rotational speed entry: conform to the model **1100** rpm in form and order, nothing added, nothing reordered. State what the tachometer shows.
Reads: **600** rpm
